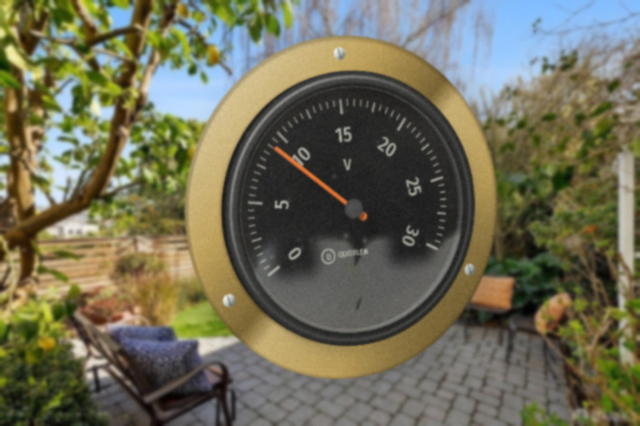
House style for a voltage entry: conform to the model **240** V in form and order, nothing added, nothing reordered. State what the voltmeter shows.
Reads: **9** V
